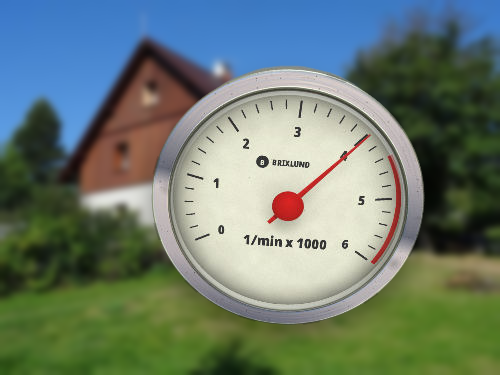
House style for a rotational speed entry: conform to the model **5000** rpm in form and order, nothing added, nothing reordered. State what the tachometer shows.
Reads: **4000** rpm
